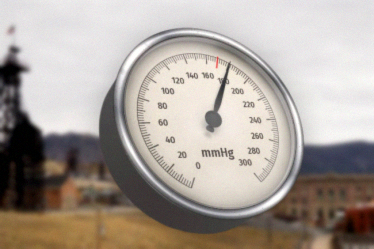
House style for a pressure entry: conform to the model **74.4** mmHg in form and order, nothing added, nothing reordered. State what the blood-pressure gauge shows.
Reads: **180** mmHg
